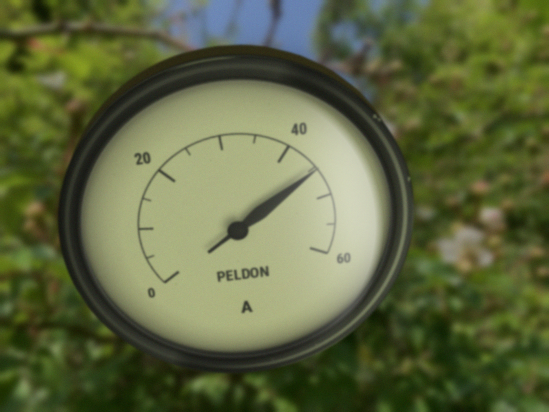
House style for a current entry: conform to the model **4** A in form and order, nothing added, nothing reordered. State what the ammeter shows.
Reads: **45** A
